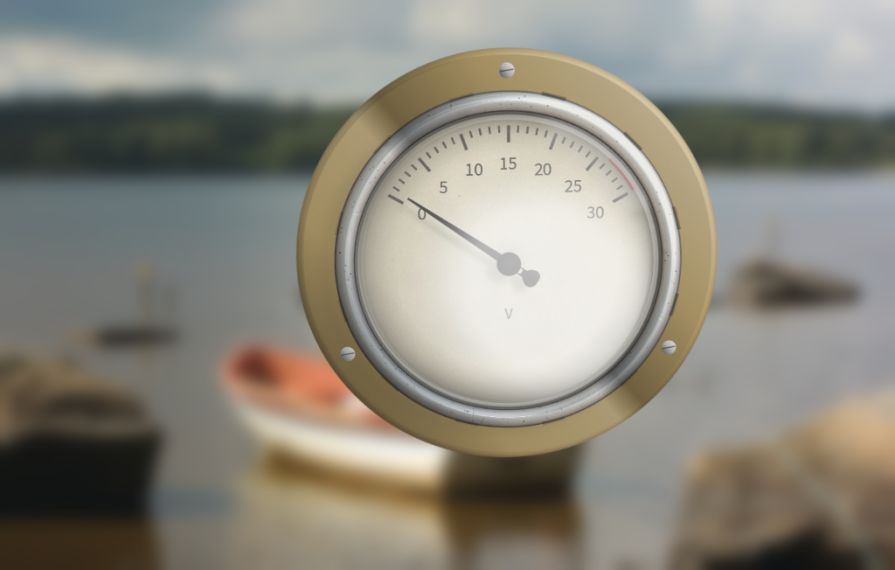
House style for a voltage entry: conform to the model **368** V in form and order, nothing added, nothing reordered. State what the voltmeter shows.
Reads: **1** V
